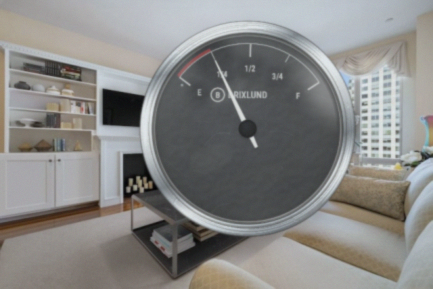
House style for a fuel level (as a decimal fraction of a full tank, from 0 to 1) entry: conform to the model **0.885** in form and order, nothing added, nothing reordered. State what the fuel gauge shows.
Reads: **0.25**
